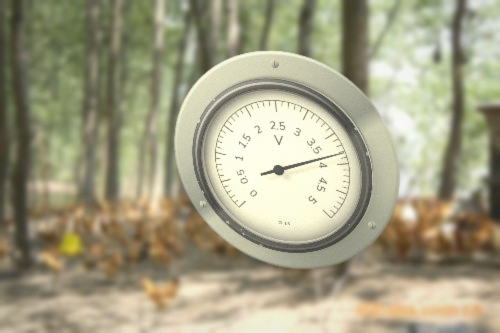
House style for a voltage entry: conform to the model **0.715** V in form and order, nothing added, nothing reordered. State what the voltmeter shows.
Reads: **3.8** V
